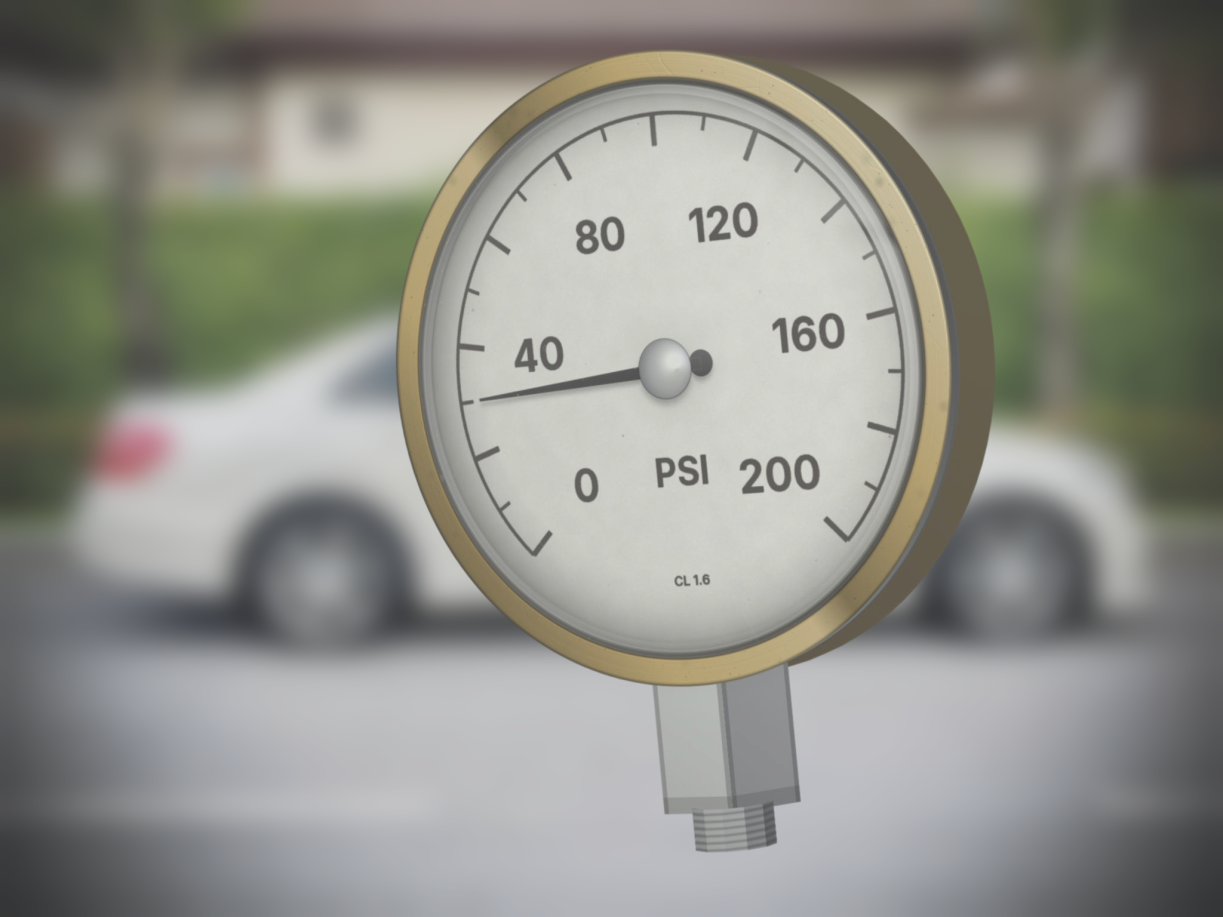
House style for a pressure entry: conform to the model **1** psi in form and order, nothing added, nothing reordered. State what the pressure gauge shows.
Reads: **30** psi
